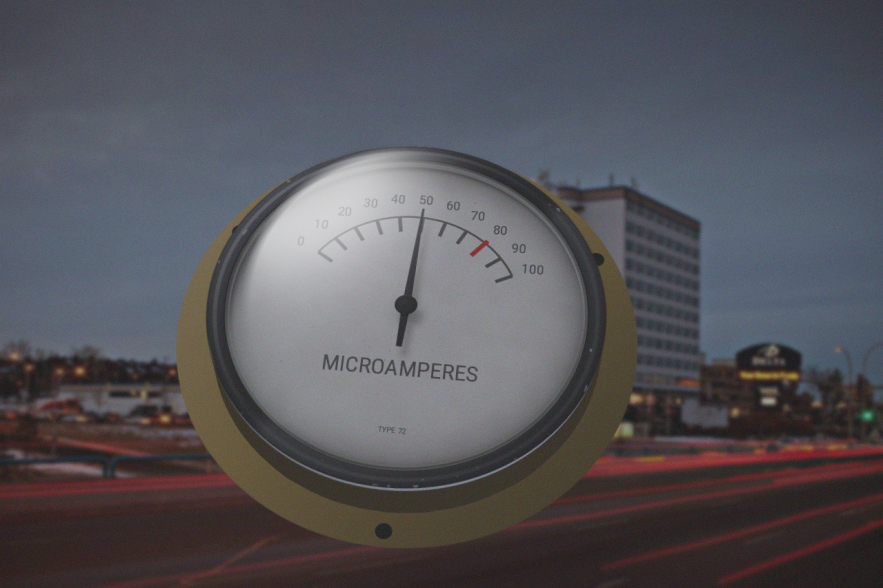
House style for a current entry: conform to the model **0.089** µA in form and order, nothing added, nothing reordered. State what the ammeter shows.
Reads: **50** µA
